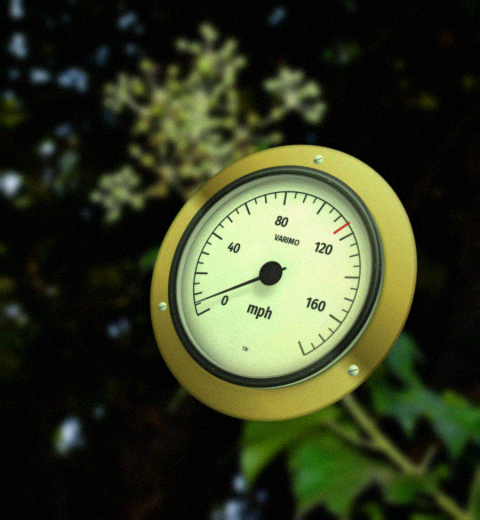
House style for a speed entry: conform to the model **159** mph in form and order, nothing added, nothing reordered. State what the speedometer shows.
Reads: **5** mph
